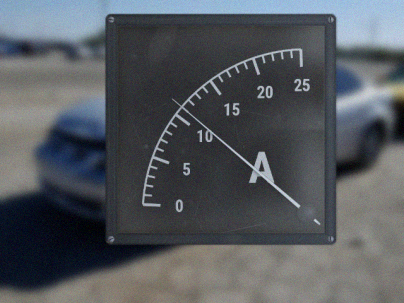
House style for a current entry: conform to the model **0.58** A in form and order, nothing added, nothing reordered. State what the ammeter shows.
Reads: **11** A
